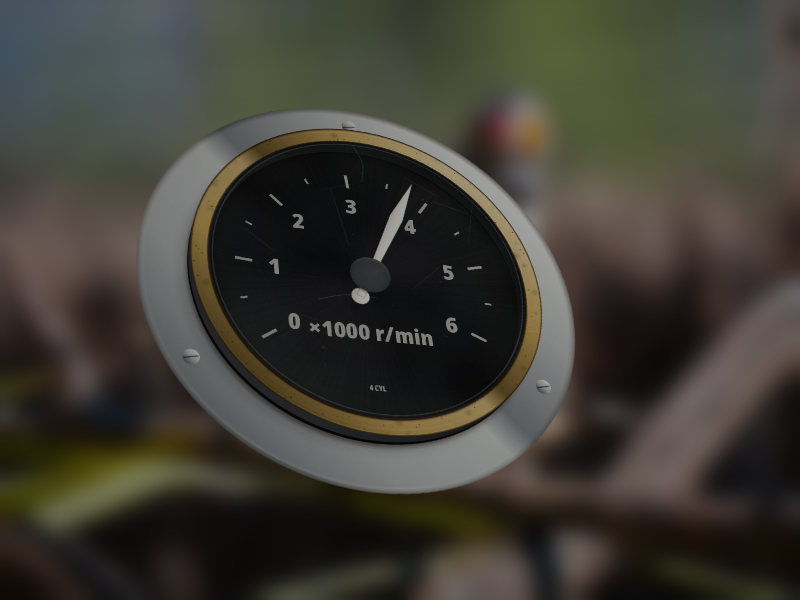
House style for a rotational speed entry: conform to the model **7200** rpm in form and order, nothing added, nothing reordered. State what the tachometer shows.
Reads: **3750** rpm
